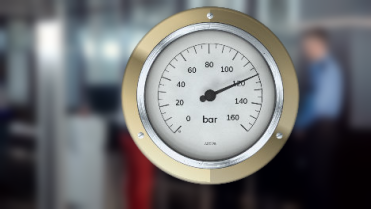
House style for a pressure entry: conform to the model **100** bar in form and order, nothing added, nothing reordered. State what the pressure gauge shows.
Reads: **120** bar
